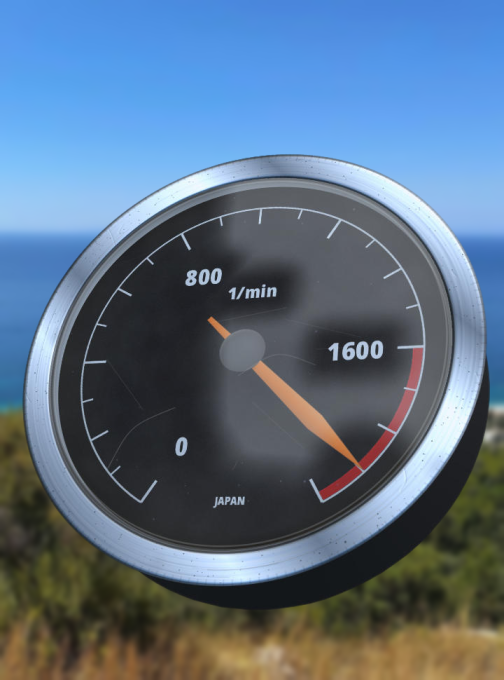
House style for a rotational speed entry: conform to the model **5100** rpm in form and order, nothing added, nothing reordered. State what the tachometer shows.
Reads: **1900** rpm
